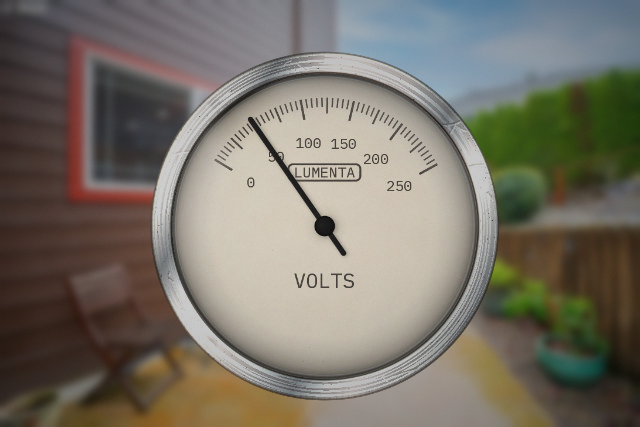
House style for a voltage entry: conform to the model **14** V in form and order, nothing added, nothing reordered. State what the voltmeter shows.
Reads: **50** V
